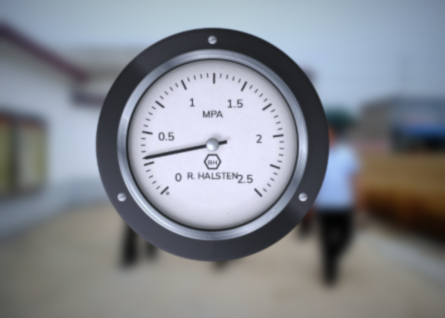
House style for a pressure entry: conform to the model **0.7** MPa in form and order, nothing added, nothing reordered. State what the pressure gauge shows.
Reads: **0.3** MPa
